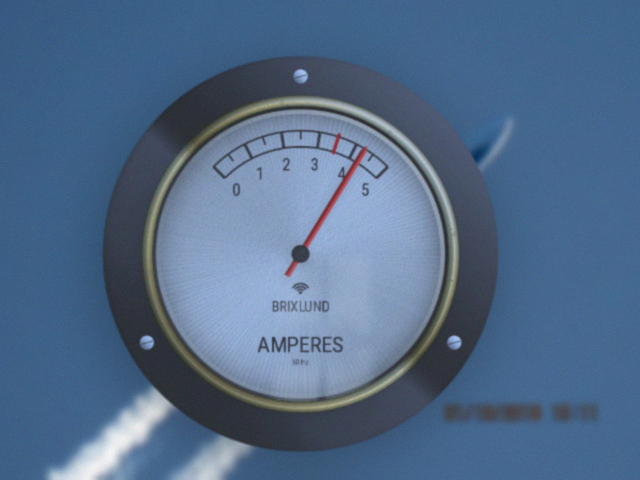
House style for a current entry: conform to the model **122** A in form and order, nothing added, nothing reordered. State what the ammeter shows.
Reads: **4.25** A
